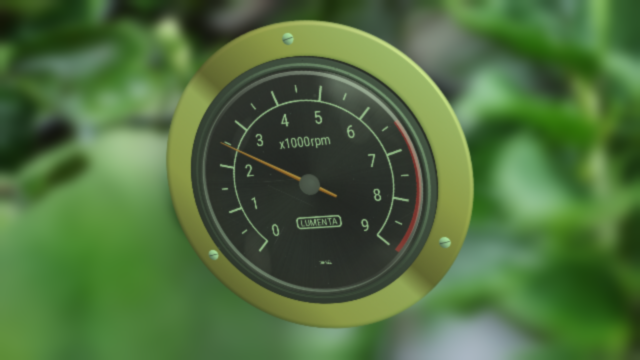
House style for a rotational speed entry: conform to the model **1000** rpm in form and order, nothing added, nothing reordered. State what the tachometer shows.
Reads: **2500** rpm
